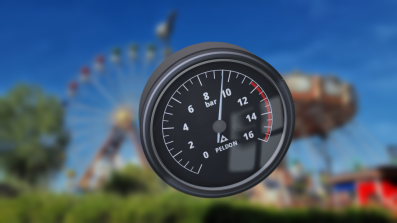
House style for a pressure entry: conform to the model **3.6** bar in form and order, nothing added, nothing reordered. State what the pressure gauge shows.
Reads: **9.5** bar
